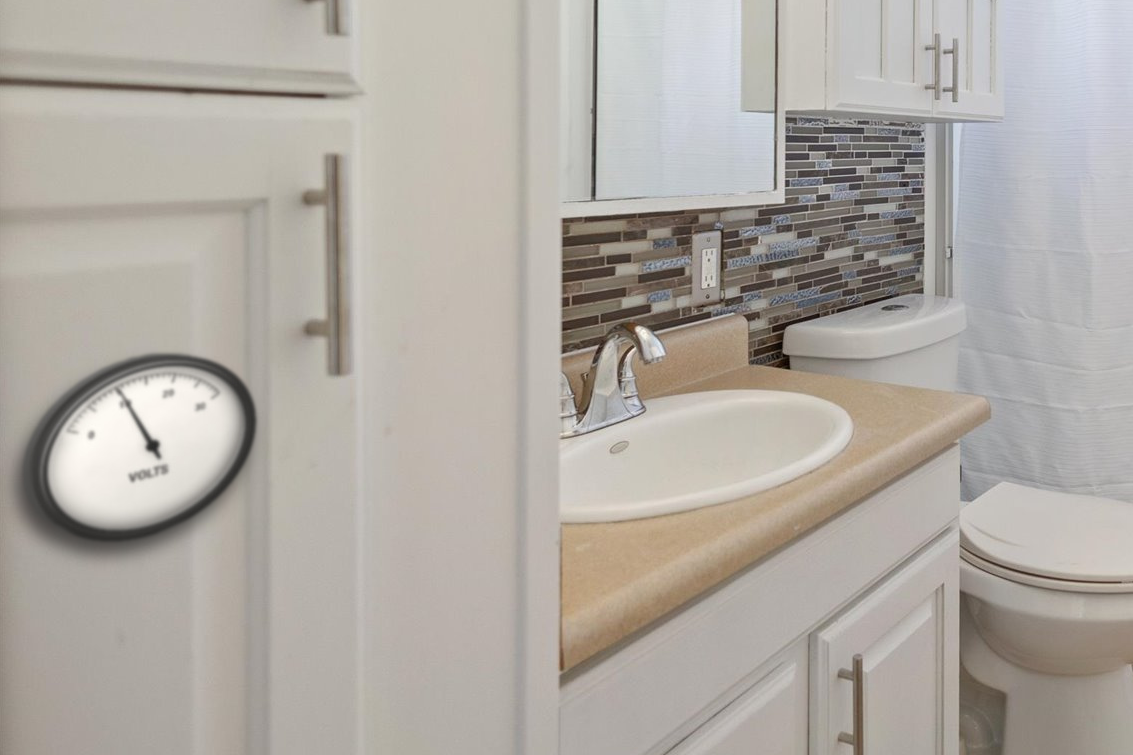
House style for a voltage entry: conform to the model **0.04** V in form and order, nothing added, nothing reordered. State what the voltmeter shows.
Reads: **10** V
